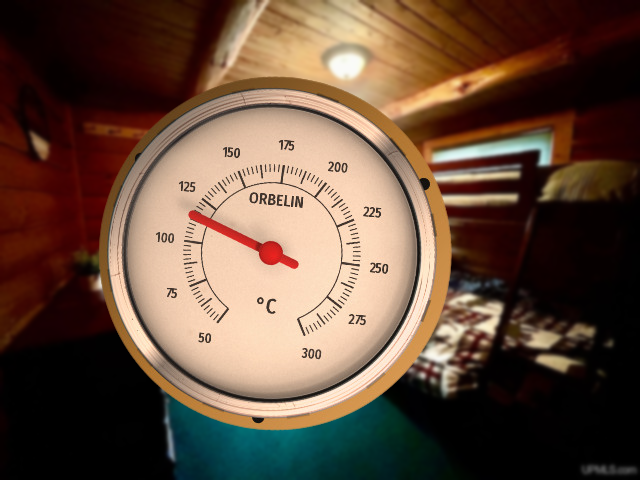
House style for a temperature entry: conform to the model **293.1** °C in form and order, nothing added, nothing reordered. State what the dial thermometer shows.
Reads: **115** °C
